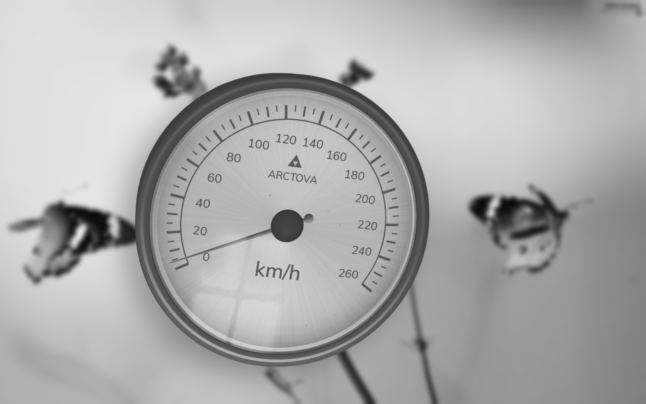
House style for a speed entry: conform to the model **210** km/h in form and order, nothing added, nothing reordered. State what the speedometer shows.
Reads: **5** km/h
